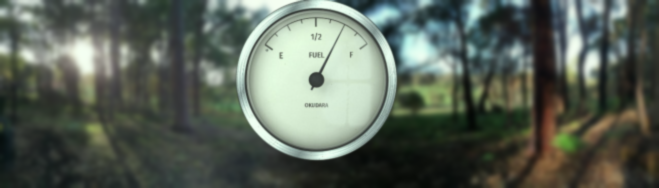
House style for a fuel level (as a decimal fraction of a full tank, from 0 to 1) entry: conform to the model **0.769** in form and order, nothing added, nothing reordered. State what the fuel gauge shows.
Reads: **0.75**
